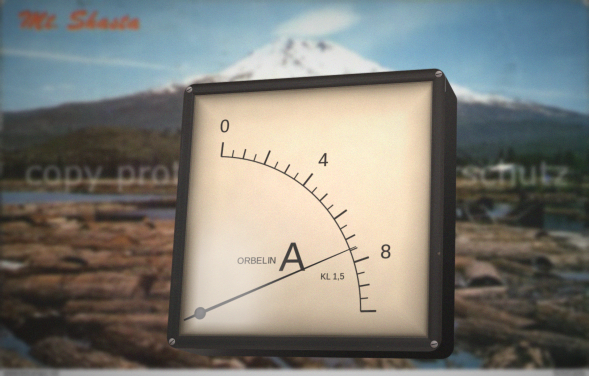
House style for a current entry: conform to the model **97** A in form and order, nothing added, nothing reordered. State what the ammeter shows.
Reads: **7.5** A
